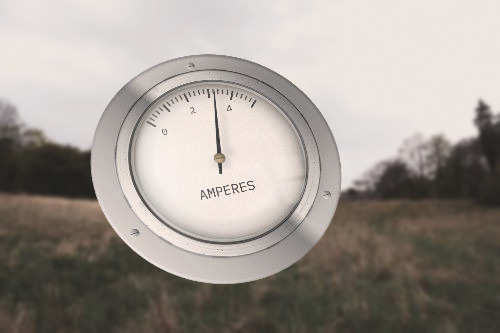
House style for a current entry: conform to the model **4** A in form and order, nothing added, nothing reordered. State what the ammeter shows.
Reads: **3.2** A
